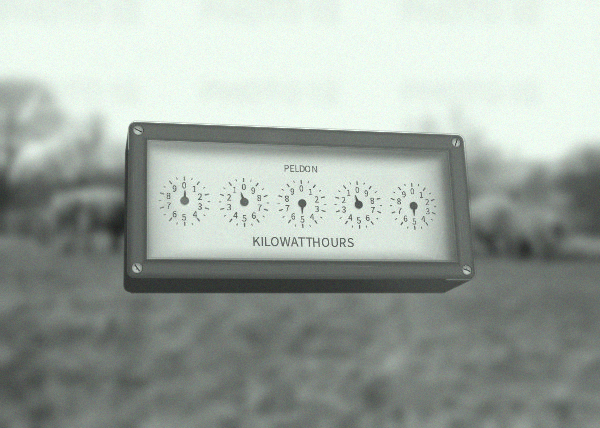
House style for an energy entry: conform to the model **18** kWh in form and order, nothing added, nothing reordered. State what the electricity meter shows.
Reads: **505** kWh
